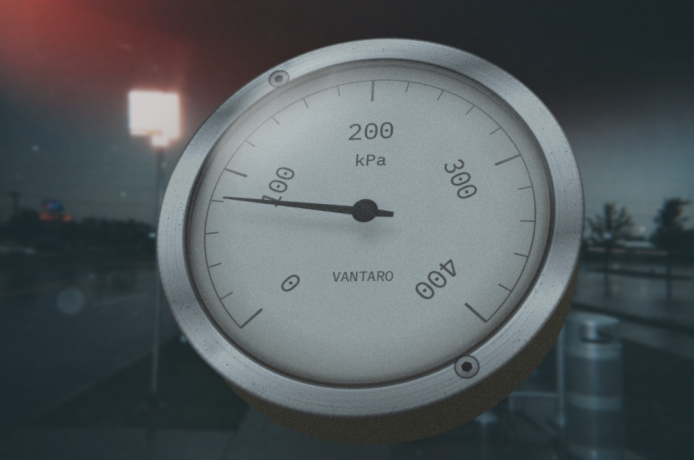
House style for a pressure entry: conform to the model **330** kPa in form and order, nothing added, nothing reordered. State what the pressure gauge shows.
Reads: **80** kPa
